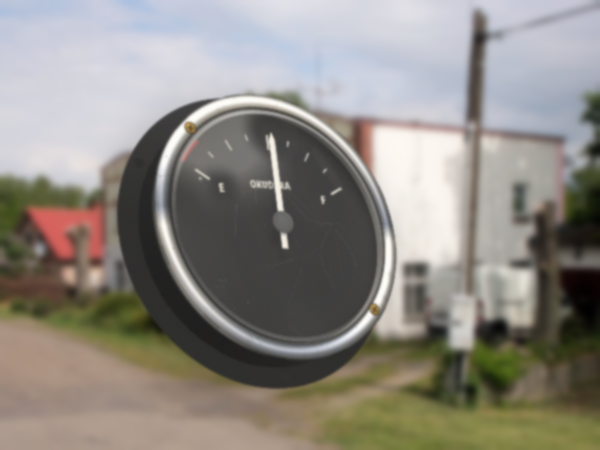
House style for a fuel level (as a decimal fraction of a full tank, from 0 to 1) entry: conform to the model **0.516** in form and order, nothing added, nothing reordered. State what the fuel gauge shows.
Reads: **0.5**
